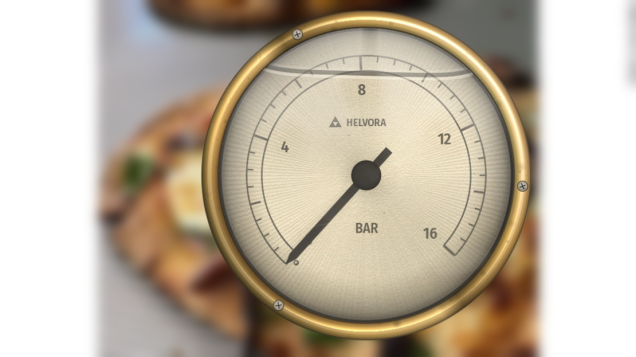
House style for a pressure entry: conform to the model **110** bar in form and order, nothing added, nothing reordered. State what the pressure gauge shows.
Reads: **0** bar
